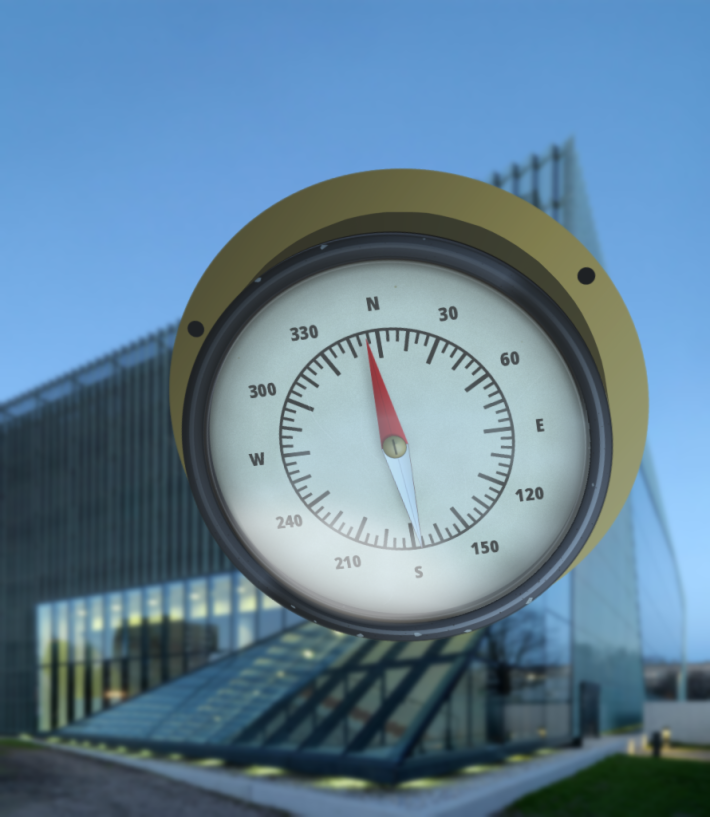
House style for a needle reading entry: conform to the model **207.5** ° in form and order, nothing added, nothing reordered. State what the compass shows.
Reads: **355** °
